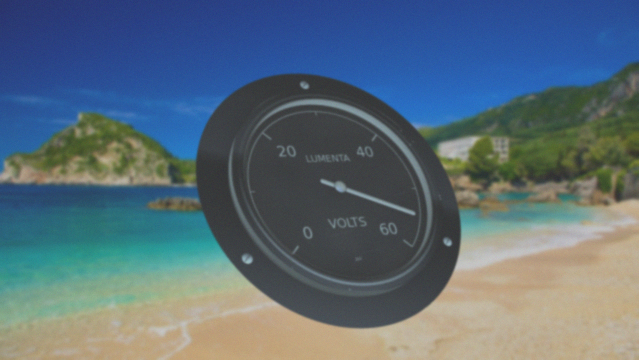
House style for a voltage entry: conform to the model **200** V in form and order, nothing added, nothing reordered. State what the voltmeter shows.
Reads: **55** V
